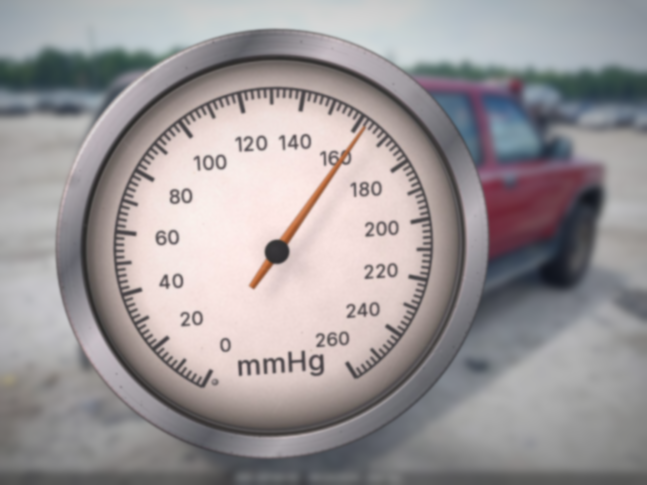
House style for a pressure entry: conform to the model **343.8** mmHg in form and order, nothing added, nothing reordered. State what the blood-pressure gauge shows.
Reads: **162** mmHg
